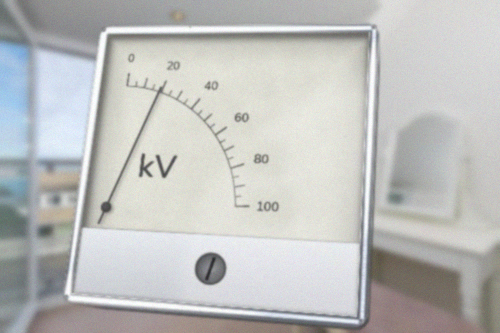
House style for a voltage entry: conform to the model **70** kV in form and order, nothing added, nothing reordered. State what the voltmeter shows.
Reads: **20** kV
